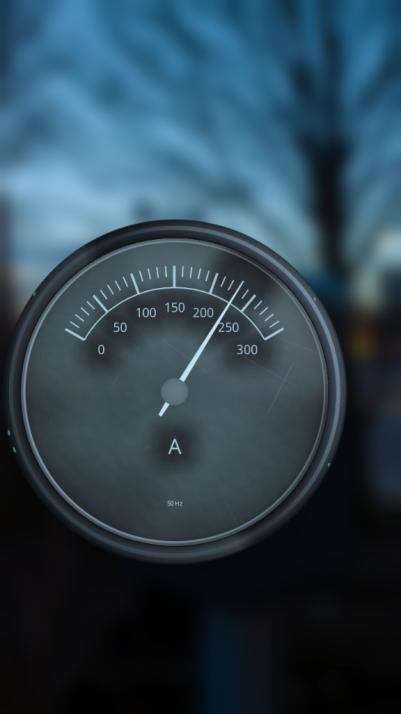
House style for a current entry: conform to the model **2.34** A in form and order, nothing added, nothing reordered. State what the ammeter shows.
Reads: **230** A
